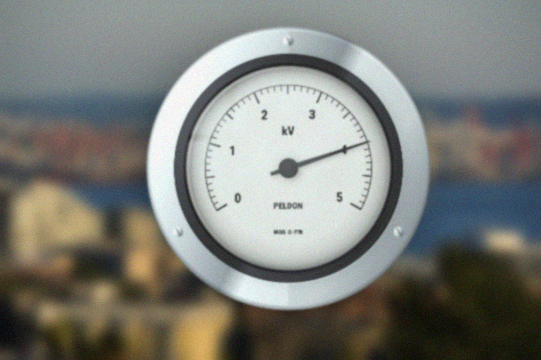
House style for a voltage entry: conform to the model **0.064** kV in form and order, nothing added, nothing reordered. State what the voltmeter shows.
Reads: **4** kV
